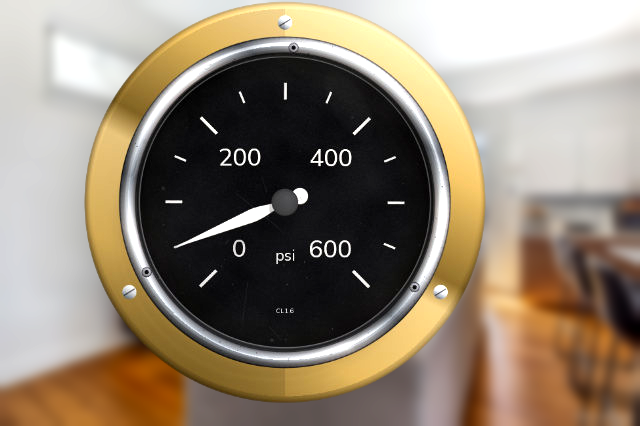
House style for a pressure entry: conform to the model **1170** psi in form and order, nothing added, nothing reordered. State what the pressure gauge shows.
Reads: **50** psi
